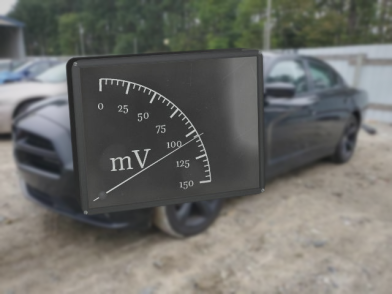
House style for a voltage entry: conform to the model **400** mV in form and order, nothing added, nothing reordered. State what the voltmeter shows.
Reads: **105** mV
